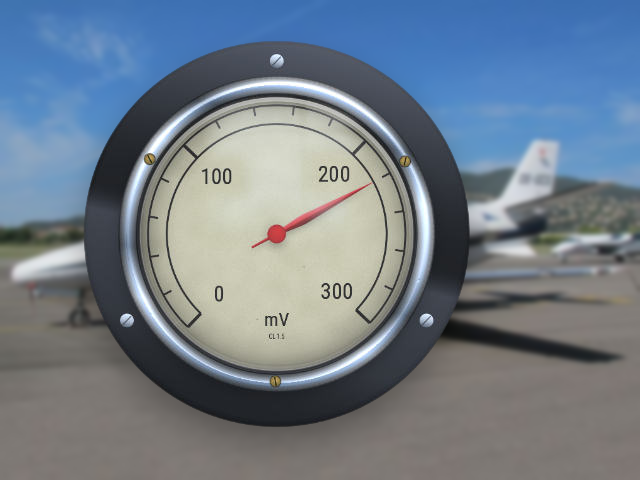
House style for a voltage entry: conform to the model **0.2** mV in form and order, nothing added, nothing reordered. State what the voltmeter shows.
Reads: **220** mV
